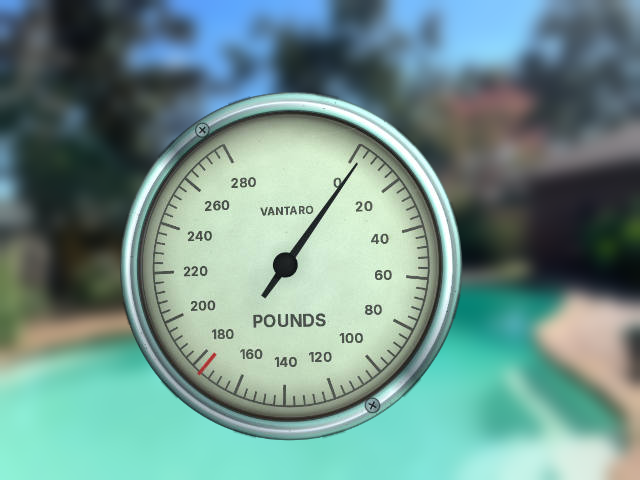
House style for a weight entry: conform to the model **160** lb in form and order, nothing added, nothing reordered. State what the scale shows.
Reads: **4** lb
